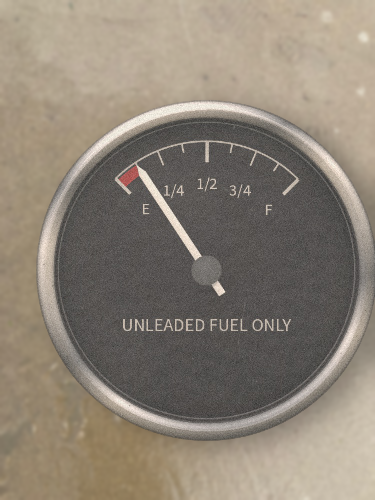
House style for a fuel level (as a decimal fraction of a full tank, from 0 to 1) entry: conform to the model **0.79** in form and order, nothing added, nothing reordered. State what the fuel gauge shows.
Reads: **0.125**
